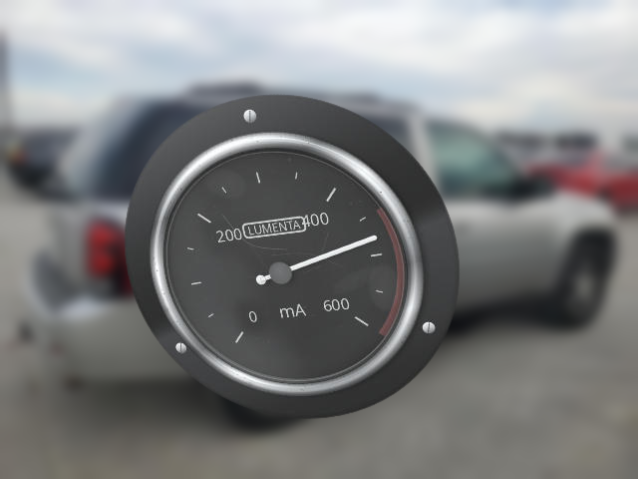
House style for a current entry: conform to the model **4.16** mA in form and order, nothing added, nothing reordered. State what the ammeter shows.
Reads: **475** mA
